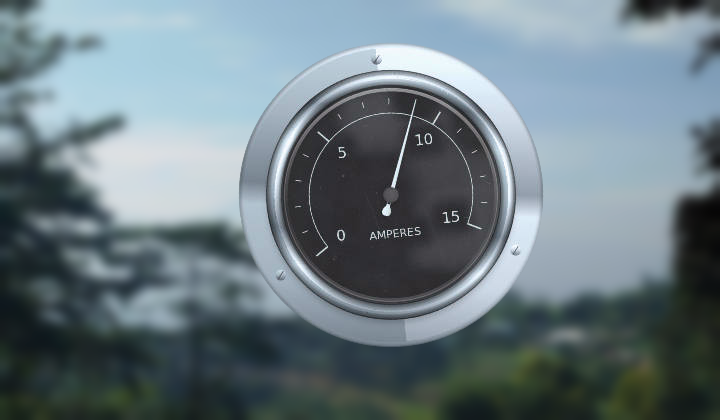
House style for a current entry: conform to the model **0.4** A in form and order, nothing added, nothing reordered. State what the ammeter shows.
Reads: **9** A
